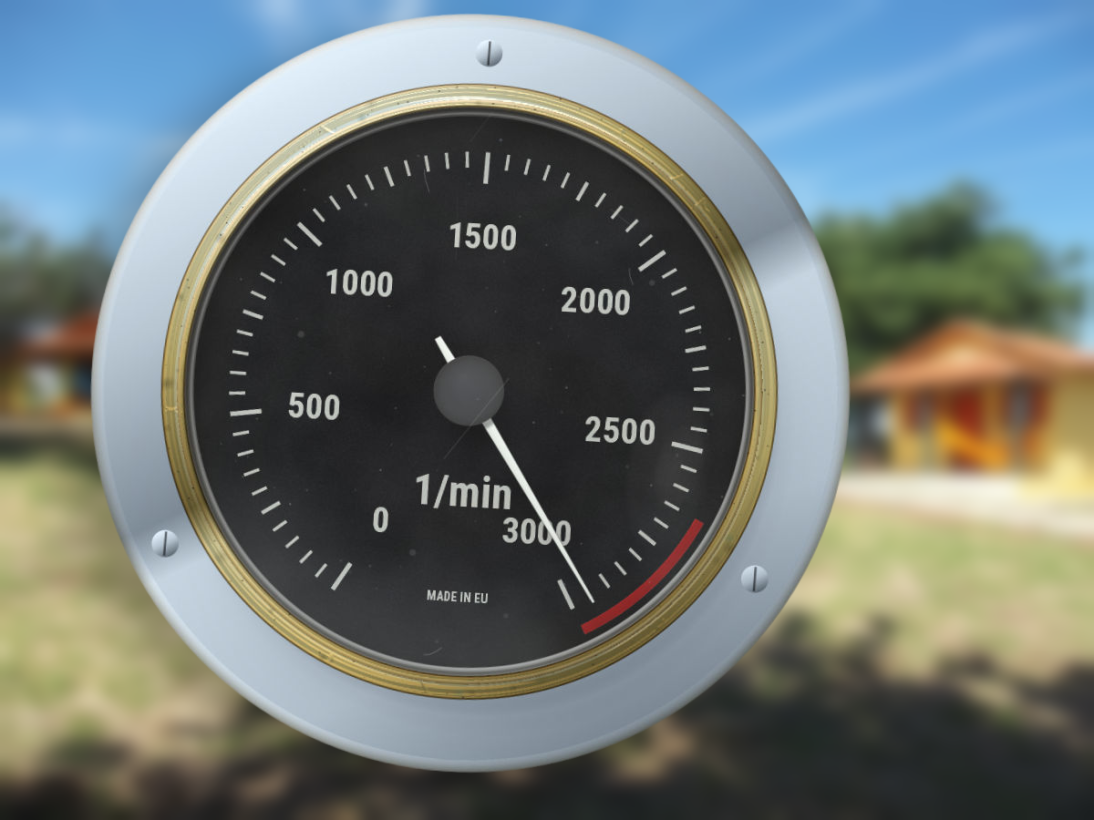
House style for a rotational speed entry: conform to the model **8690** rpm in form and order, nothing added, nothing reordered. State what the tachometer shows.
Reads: **2950** rpm
